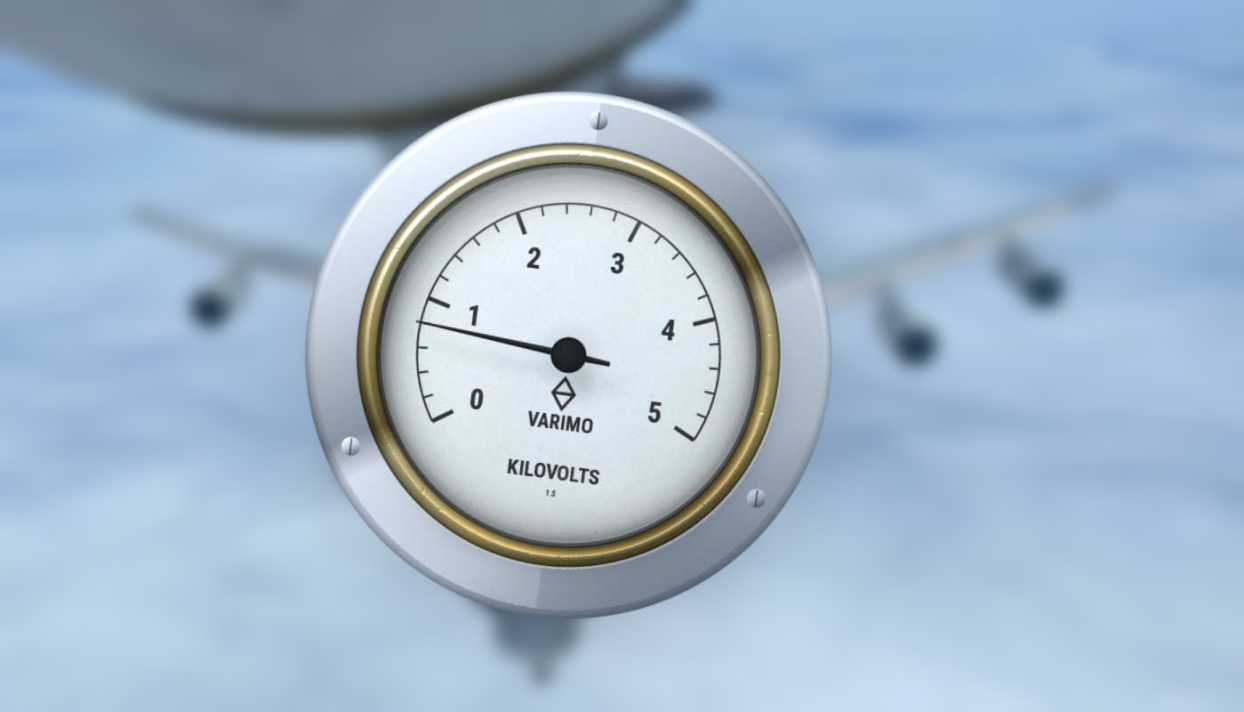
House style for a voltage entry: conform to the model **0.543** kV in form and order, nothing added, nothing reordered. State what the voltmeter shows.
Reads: **0.8** kV
